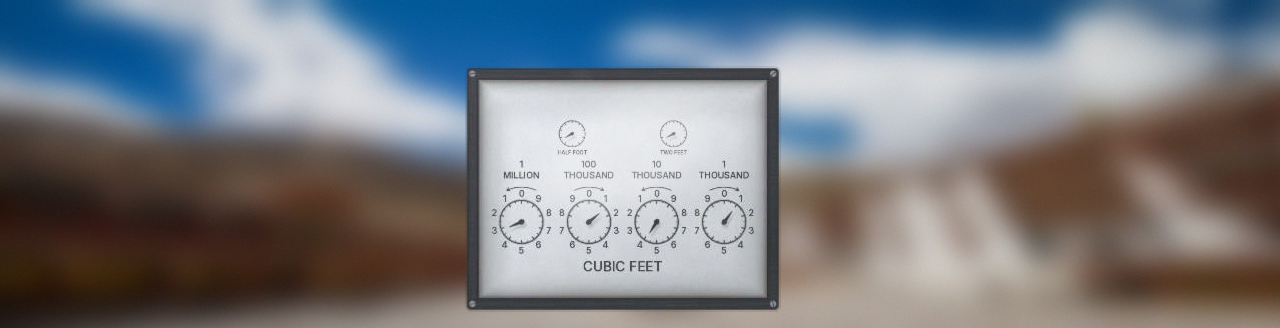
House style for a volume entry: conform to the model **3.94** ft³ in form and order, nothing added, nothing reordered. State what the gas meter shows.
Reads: **314100** ft³
